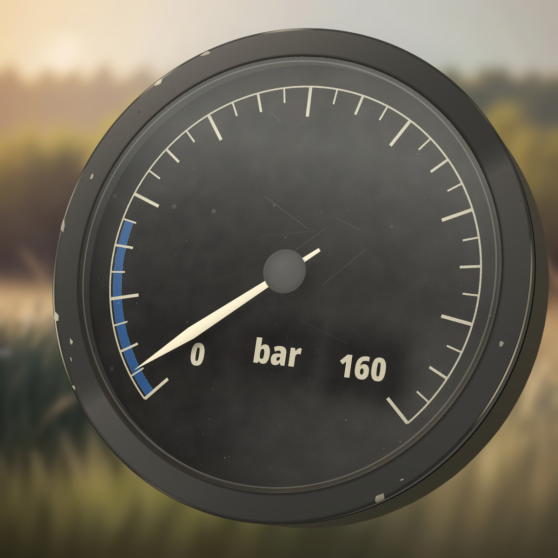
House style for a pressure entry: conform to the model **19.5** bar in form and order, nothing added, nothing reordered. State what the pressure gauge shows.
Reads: **5** bar
